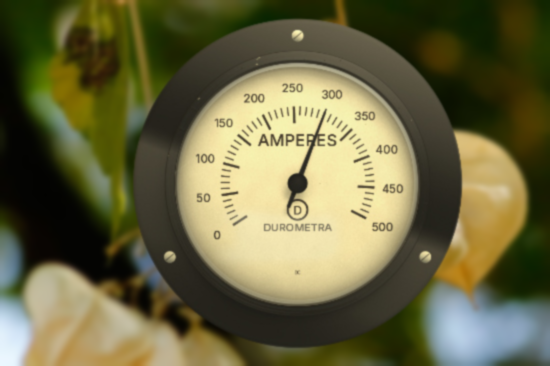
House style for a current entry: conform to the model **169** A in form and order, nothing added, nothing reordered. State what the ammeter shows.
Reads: **300** A
